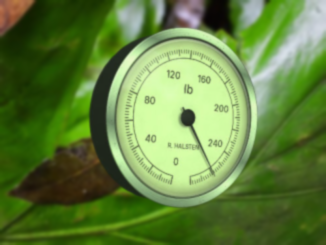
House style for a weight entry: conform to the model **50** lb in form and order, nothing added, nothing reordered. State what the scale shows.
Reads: **260** lb
